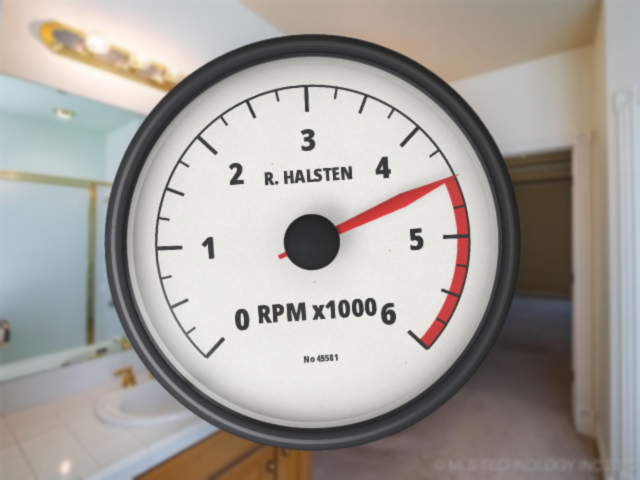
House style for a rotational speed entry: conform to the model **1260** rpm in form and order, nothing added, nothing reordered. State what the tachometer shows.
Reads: **4500** rpm
